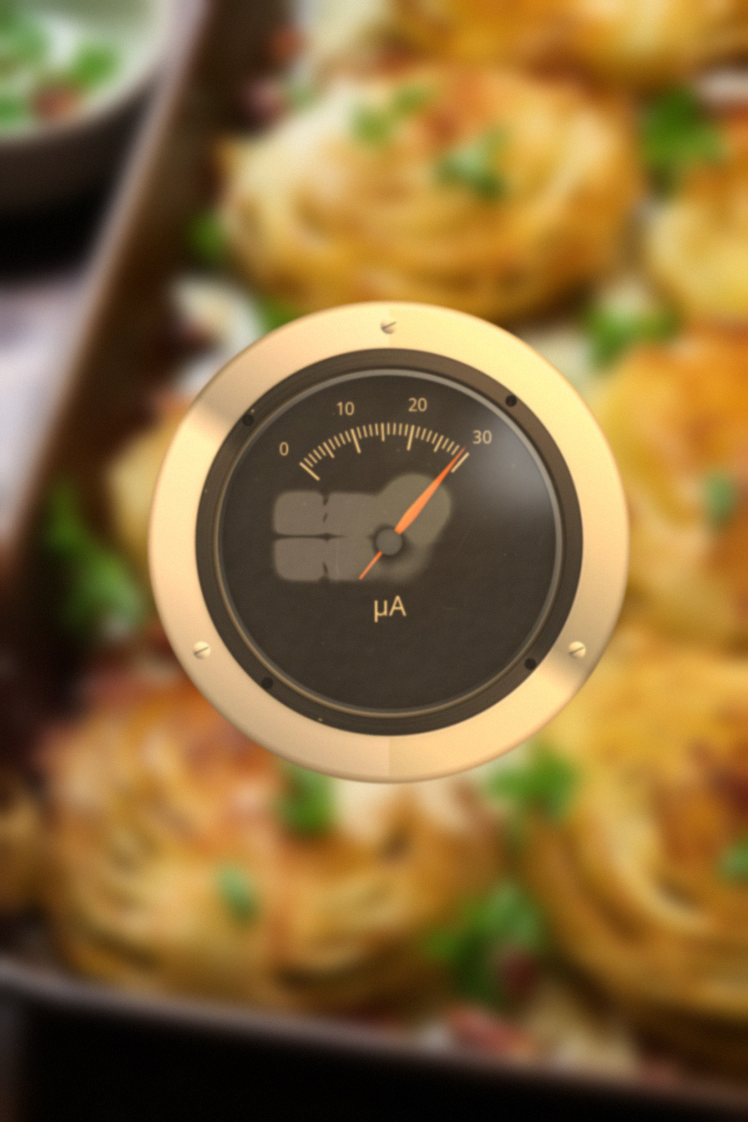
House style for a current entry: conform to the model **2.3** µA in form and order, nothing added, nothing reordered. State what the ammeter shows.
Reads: **29** µA
